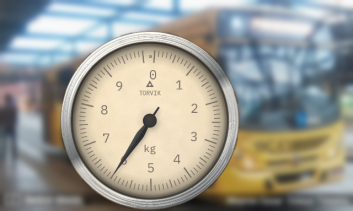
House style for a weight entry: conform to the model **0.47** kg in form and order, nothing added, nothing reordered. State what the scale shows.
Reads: **6** kg
